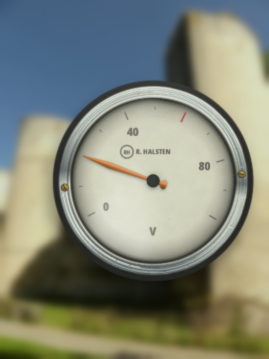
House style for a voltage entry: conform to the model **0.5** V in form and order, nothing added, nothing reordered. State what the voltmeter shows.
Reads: **20** V
